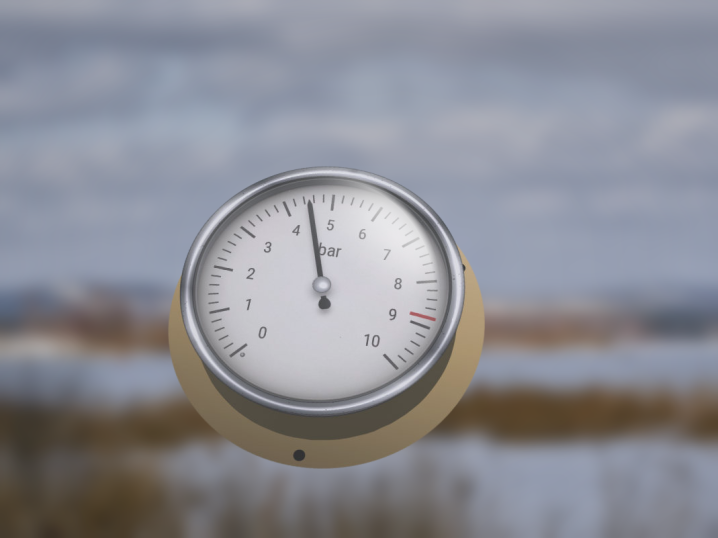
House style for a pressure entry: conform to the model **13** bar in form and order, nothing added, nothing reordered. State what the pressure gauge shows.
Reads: **4.5** bar
